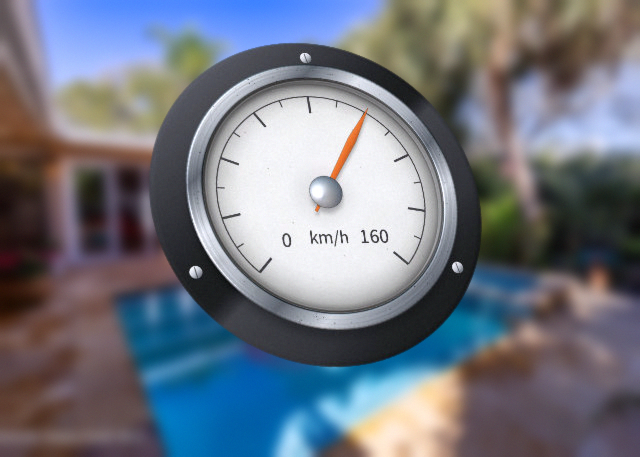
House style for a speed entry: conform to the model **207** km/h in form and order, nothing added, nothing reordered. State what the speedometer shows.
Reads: **100** km/h
